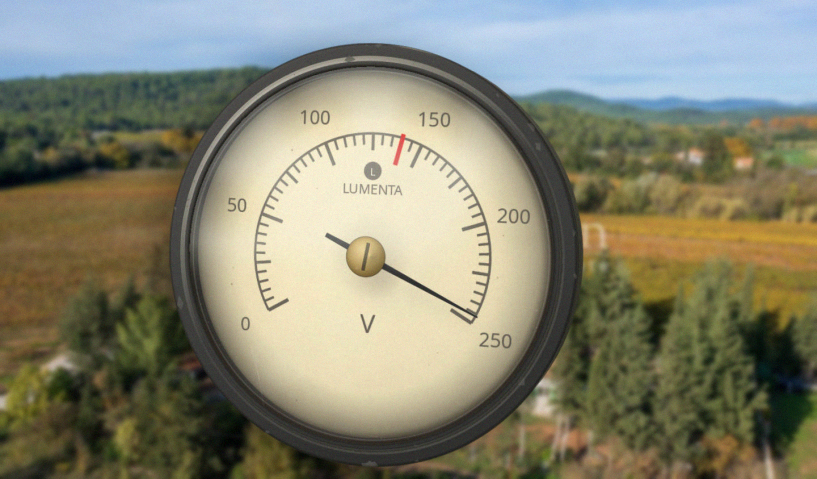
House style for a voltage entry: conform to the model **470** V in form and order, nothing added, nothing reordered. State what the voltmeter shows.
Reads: **245** V
